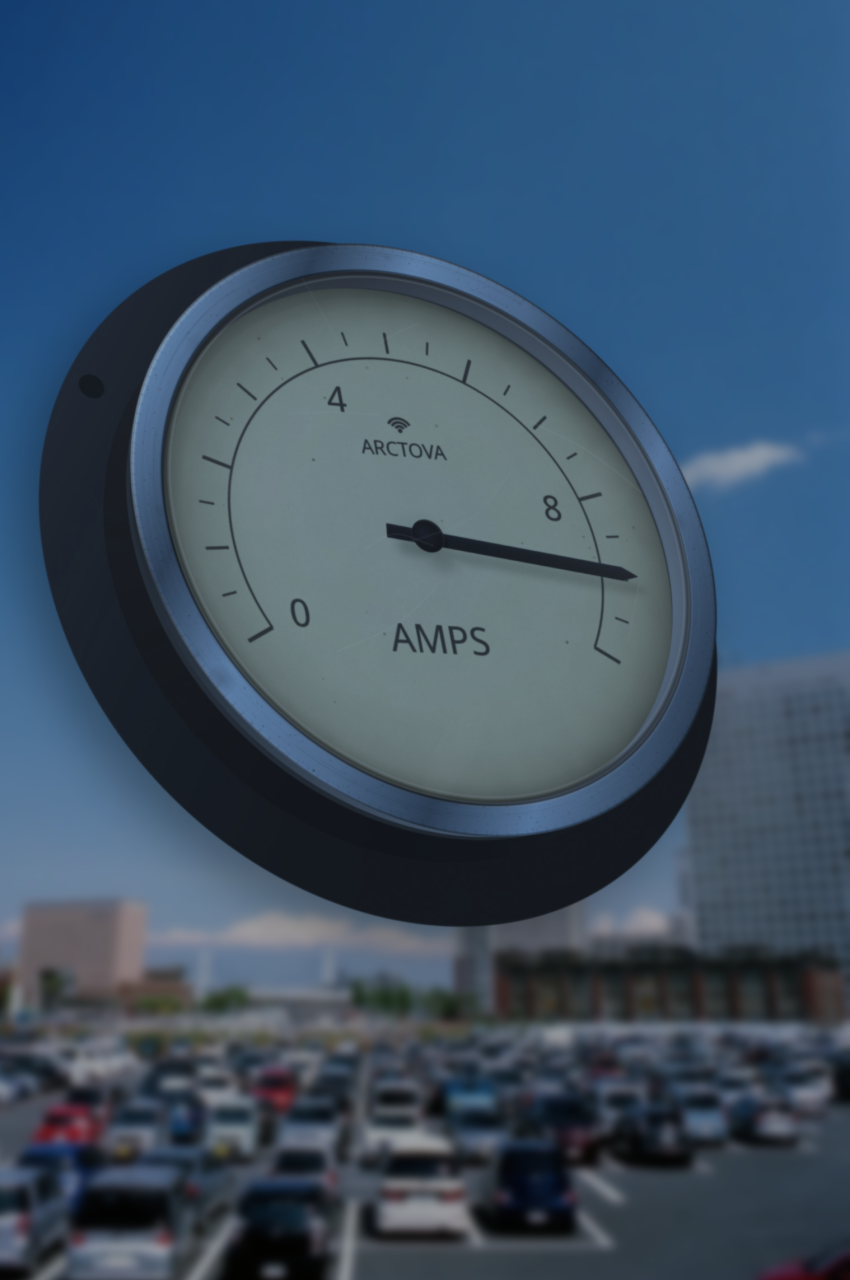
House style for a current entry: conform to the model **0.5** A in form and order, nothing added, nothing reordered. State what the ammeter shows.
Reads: **9** A
